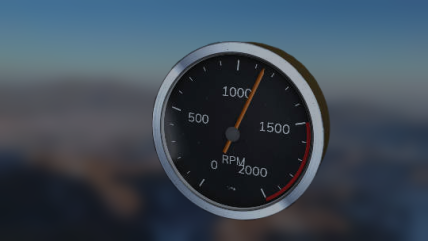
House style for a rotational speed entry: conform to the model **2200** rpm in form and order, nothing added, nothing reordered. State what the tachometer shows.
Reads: **1150** rpm
